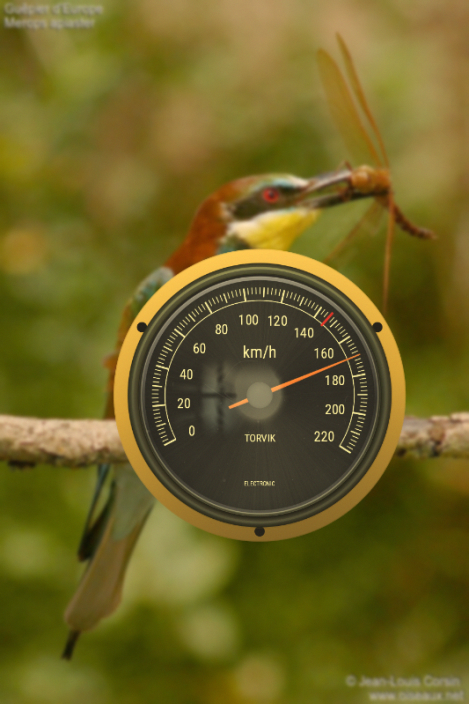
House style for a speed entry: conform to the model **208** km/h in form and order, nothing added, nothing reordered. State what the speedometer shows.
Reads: **170** km/h
